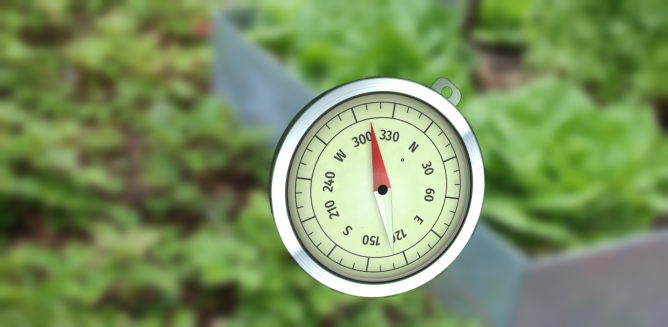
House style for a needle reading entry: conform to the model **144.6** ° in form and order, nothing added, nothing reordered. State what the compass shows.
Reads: **310** °
